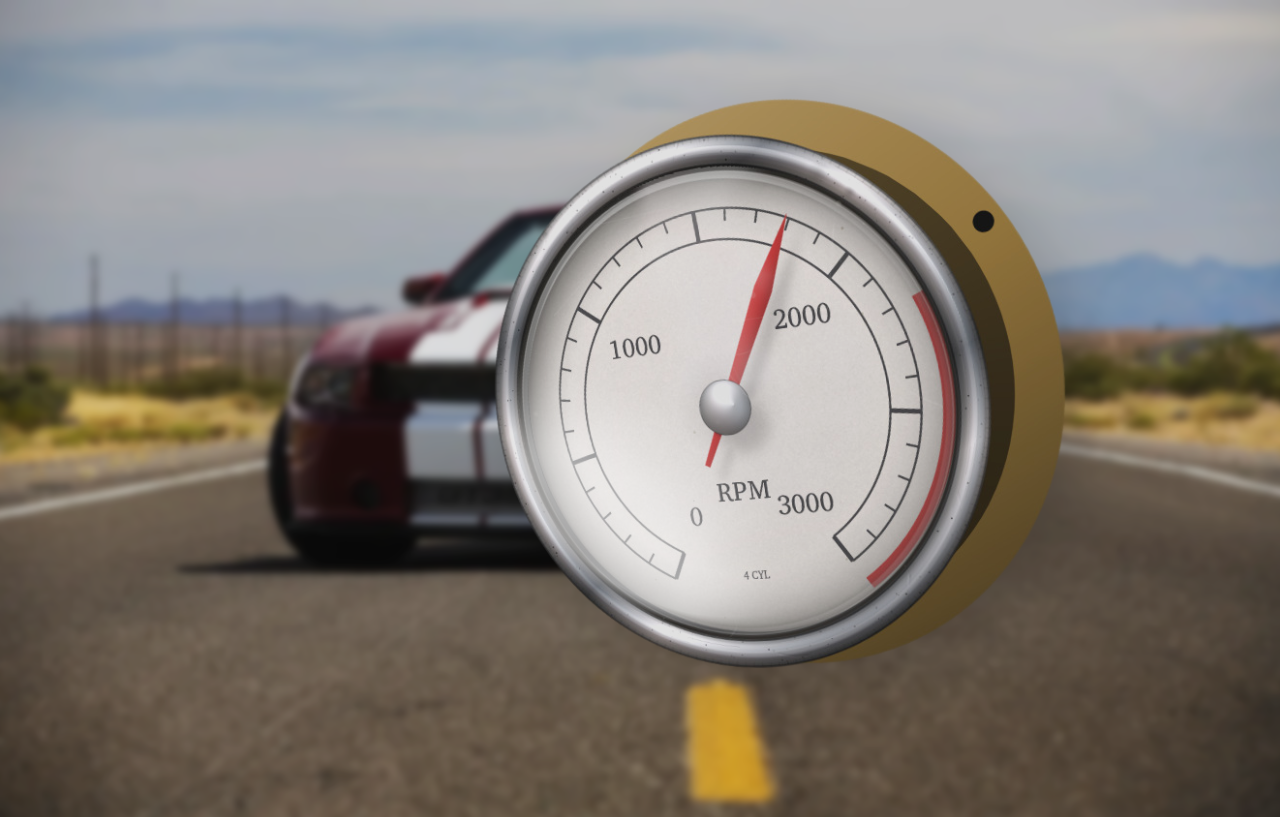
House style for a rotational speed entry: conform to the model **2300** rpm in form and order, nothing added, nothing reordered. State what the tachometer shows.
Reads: **1800** rpm
